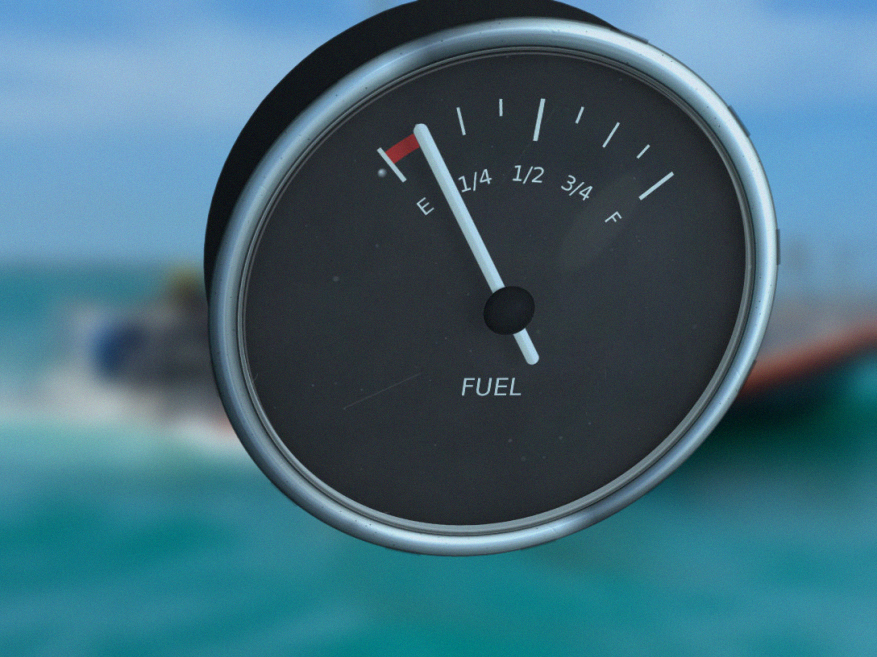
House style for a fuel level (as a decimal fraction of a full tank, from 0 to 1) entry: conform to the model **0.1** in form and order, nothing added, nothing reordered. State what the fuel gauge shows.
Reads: **0.125**
